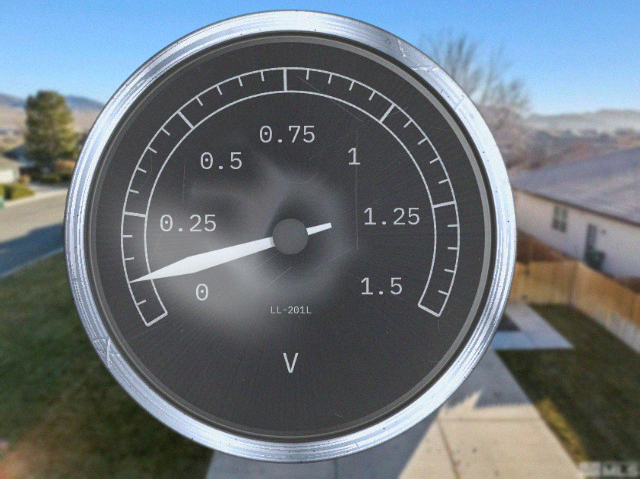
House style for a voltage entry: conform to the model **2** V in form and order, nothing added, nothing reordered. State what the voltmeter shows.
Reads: **0.1** V
